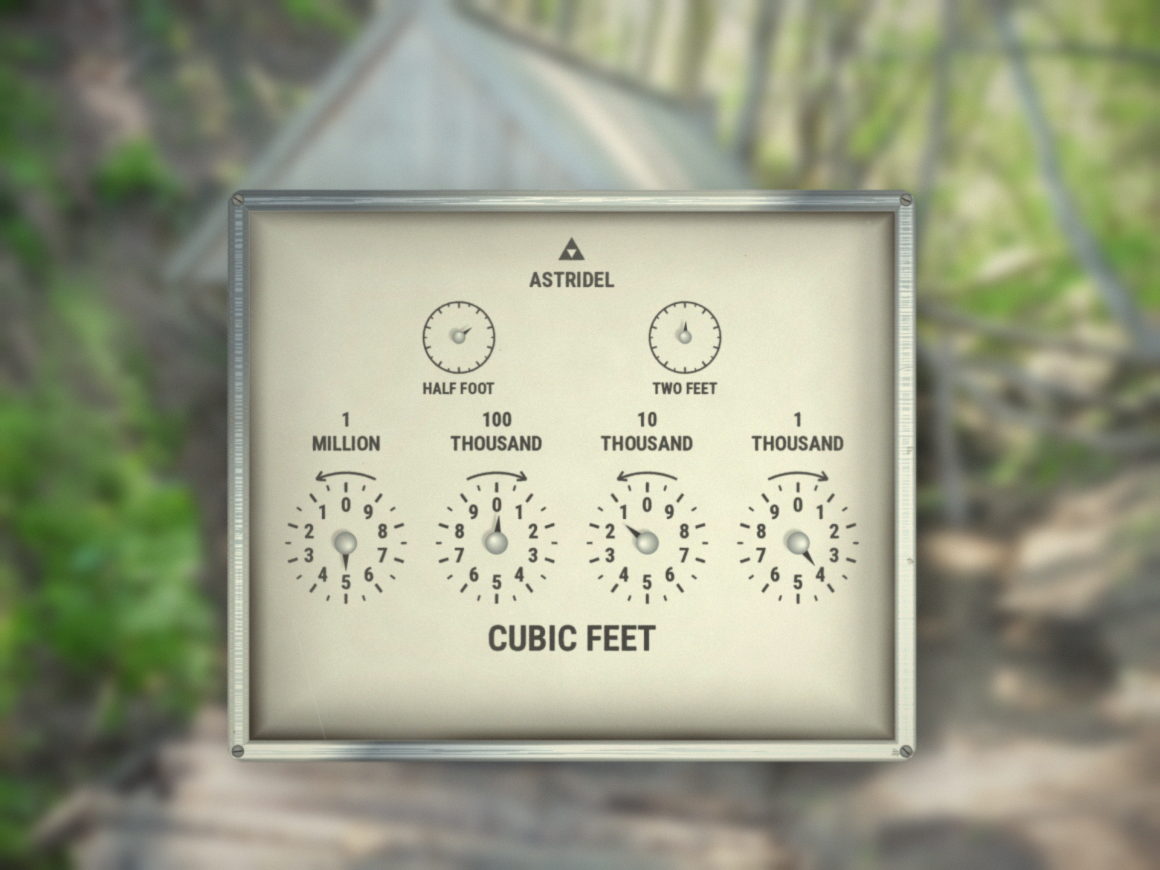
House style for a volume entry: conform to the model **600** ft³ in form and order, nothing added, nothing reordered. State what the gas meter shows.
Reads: **501400** ft³
